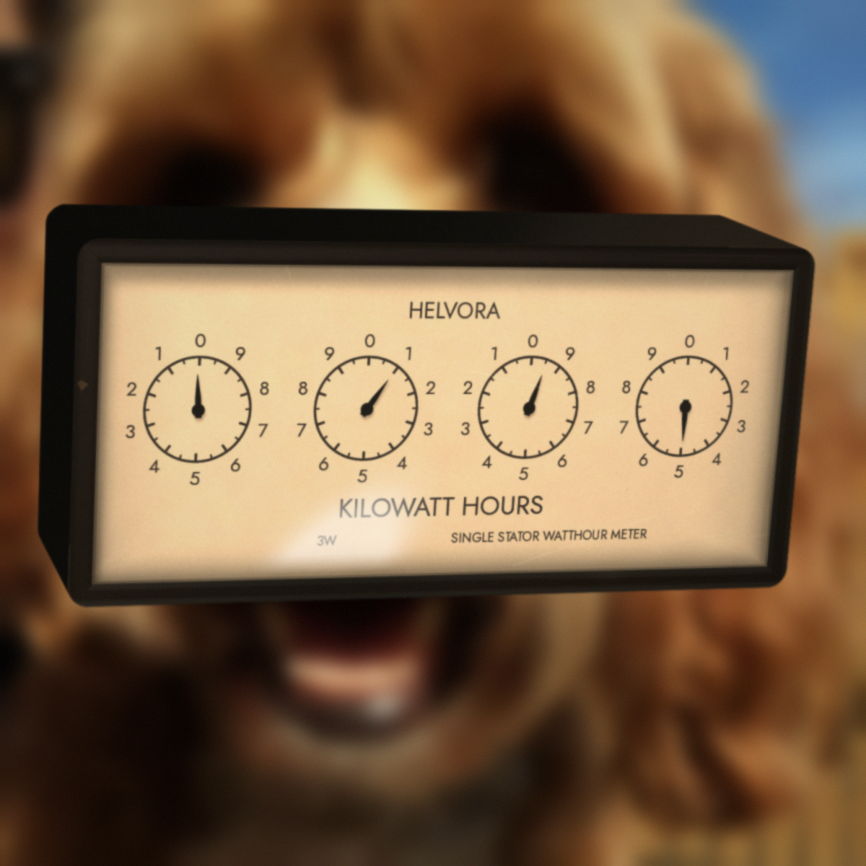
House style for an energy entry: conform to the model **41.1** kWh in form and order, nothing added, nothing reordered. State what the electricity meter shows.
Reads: **95** kWh
